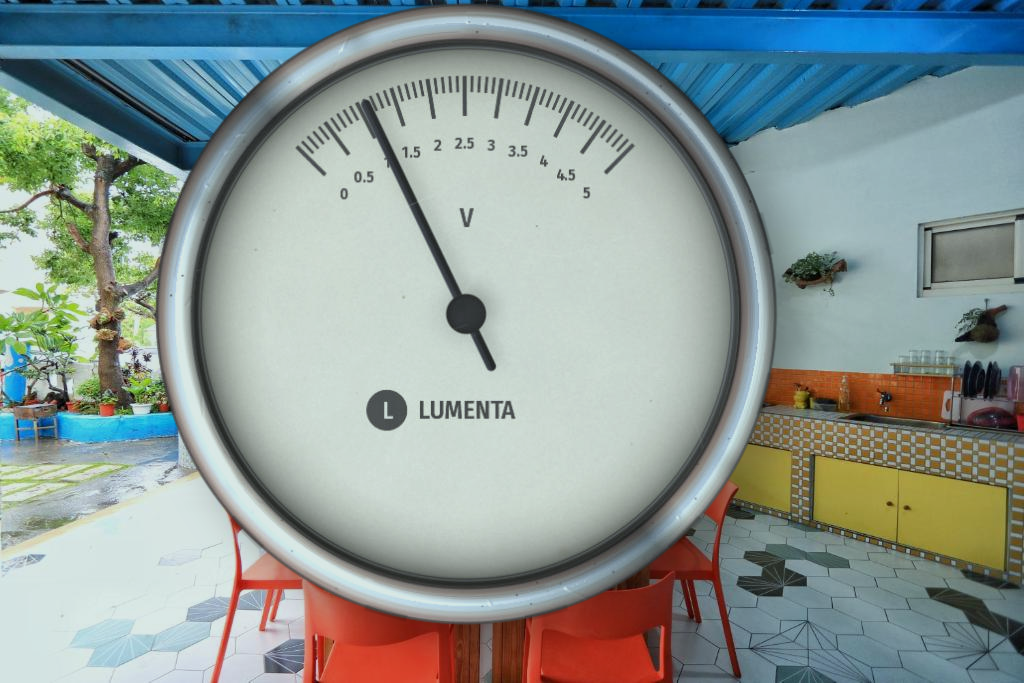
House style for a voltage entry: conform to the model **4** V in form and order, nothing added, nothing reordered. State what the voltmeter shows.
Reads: **1.1** V
